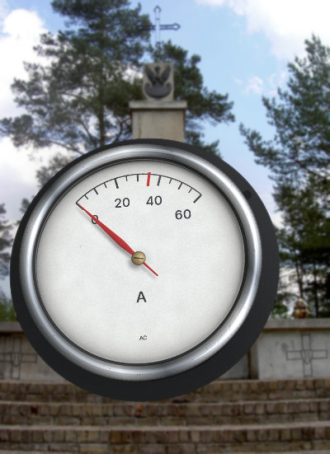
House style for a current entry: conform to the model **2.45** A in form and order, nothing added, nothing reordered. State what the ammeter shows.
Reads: **0** A
